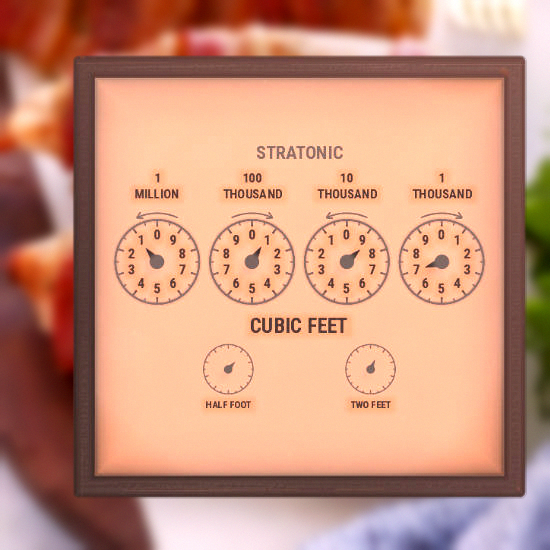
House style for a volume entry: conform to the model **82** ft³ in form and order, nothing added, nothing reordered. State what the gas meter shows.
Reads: **108700** ft³
